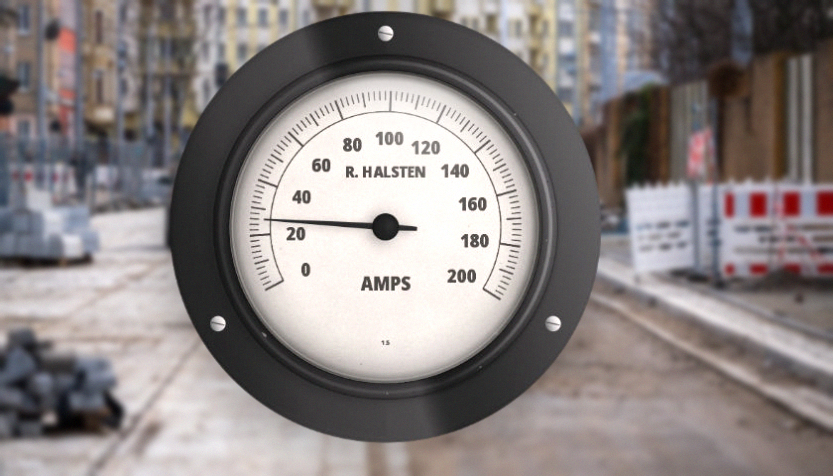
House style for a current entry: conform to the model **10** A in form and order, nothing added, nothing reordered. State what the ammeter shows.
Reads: **26** A
